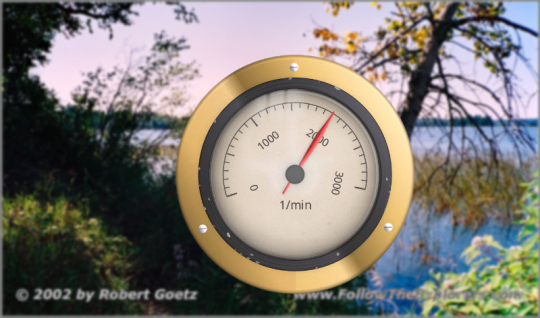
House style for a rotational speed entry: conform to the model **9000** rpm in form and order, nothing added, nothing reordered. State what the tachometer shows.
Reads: **2000** rpm
